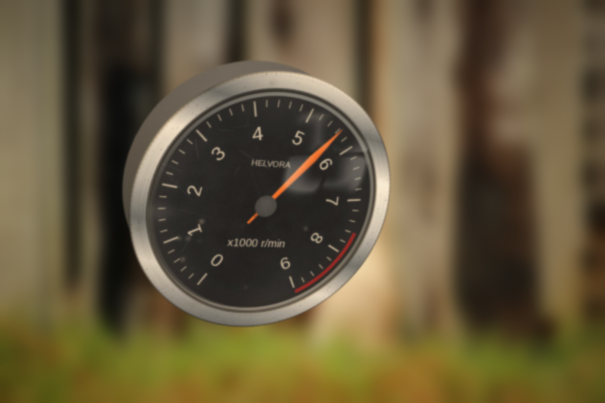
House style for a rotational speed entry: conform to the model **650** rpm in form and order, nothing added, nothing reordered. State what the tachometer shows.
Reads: **5600** rpm
